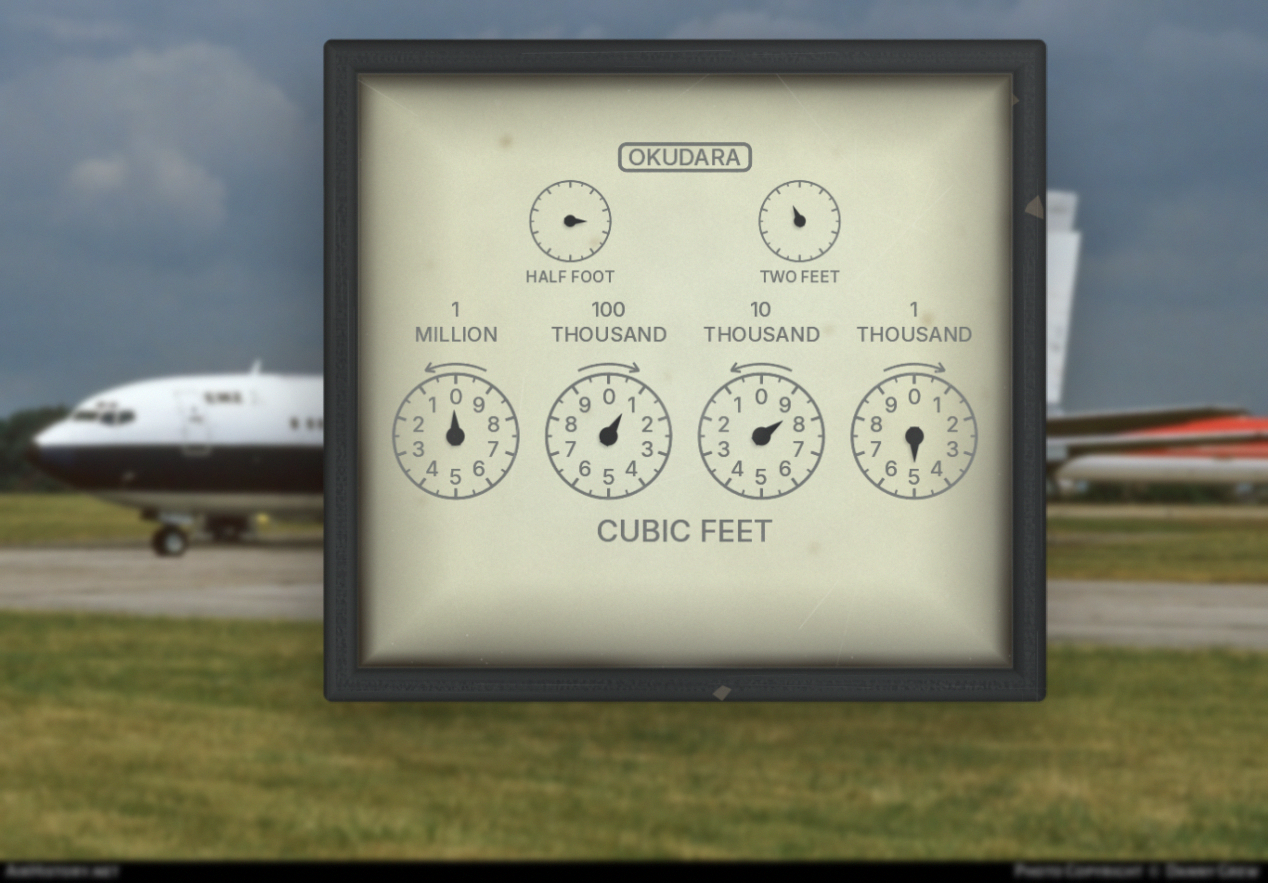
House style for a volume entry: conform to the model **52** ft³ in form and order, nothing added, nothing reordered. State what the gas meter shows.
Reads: **8500** ft³
